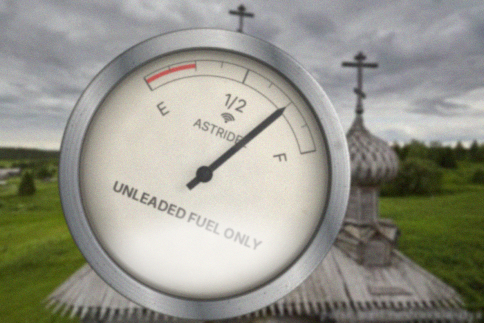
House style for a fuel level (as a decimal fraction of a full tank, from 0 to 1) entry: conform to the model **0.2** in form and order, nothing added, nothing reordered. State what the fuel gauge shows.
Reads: **0.75**
